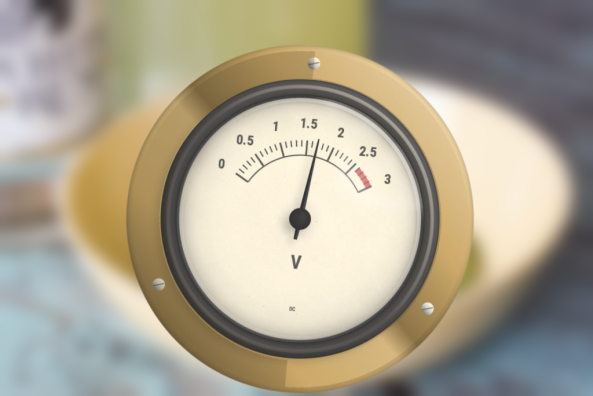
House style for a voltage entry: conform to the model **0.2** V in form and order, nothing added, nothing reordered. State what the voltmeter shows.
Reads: **1.7** V
